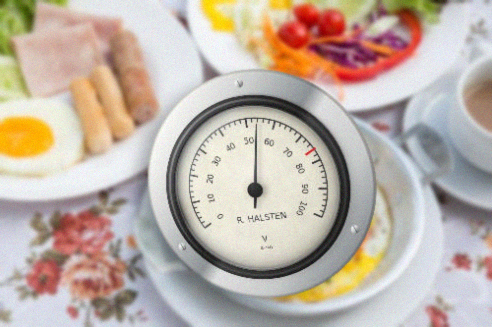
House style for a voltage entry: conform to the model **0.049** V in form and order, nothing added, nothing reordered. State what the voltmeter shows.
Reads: **54** V
